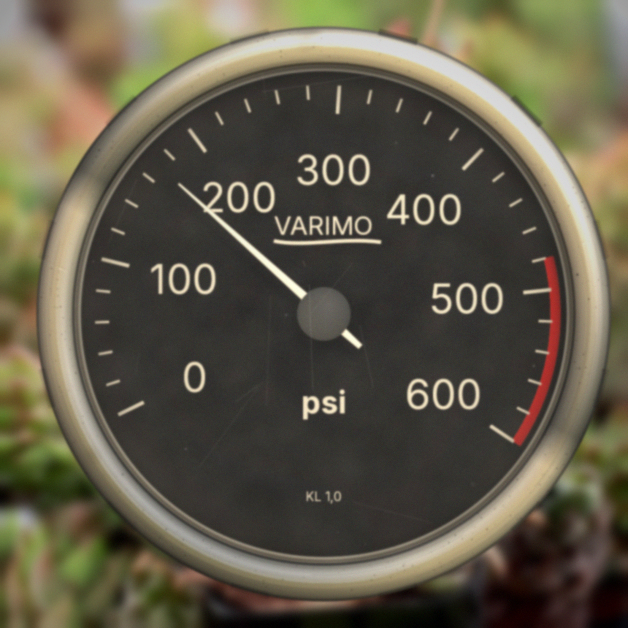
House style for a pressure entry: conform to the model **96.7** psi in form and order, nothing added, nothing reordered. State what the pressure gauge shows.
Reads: **170** psi
